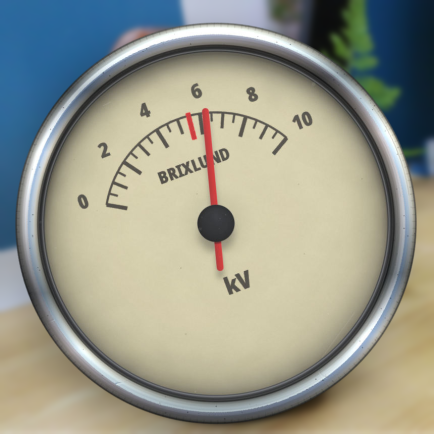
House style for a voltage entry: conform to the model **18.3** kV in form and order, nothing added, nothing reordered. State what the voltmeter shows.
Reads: **6.25** kV
